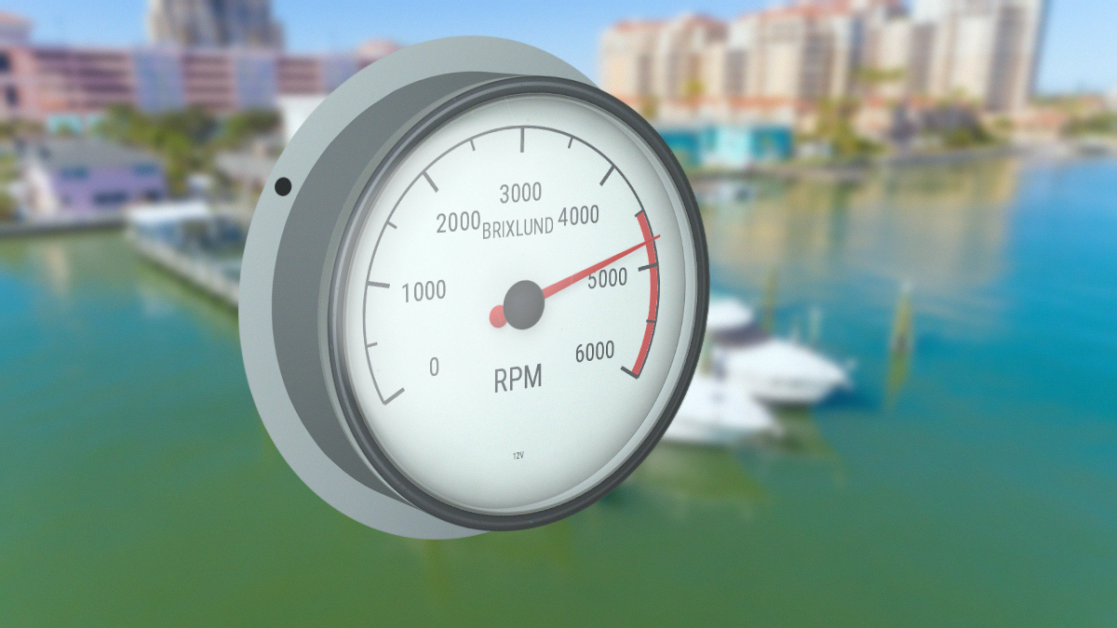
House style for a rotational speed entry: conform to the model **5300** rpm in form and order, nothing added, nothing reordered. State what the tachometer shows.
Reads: **4750** rpm
